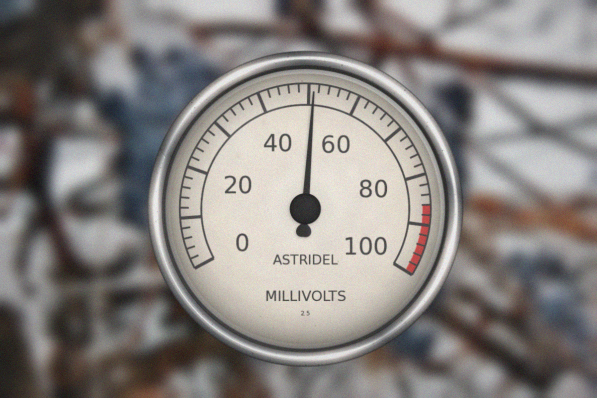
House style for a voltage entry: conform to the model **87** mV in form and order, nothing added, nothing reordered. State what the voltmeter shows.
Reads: **51** mV
